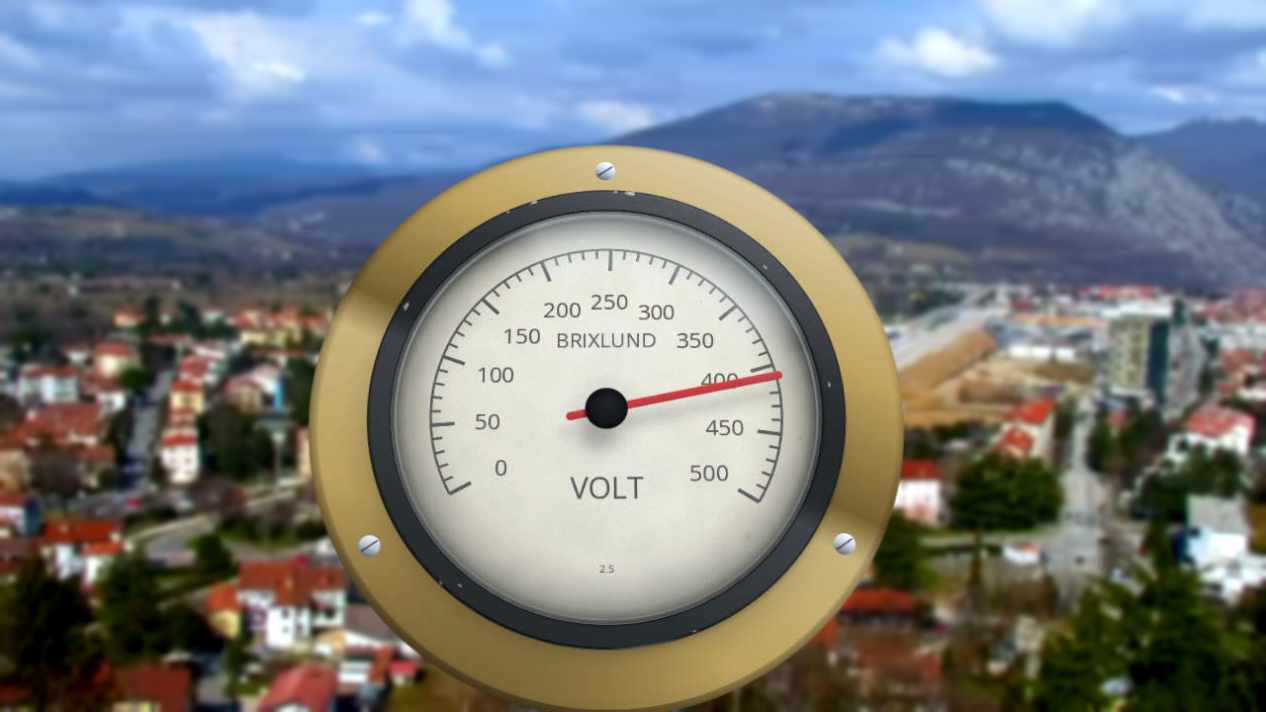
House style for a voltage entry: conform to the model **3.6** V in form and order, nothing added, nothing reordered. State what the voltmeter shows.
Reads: **410** V
